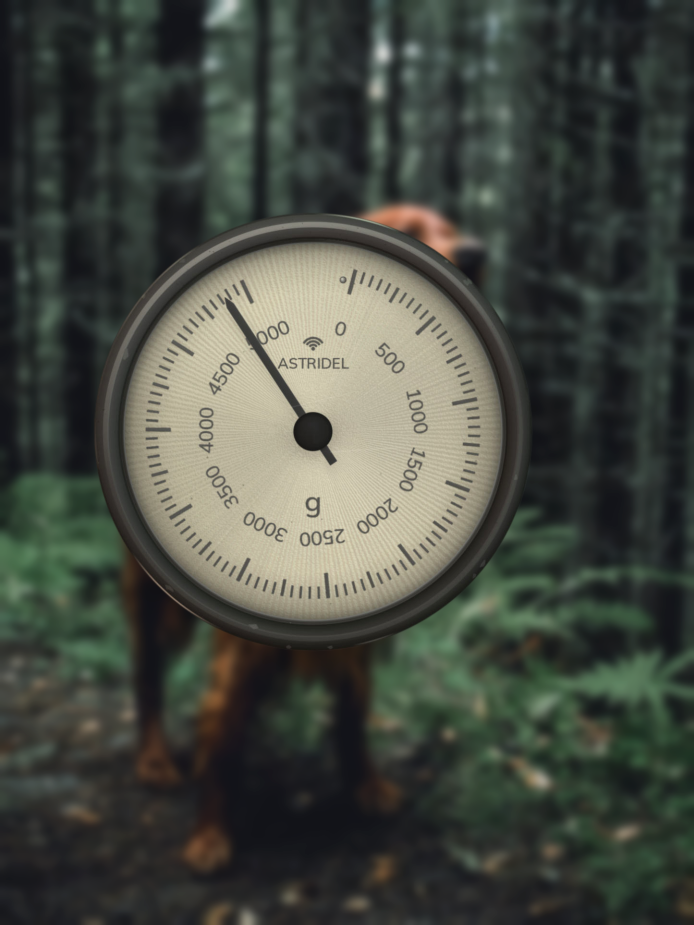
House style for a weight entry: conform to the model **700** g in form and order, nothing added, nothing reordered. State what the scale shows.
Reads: **4875** g
